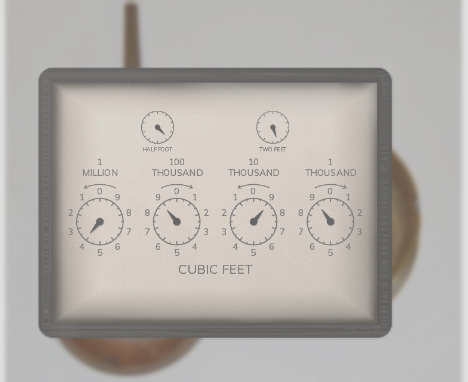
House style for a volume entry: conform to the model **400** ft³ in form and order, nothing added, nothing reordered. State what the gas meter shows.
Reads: **388900** ft³
